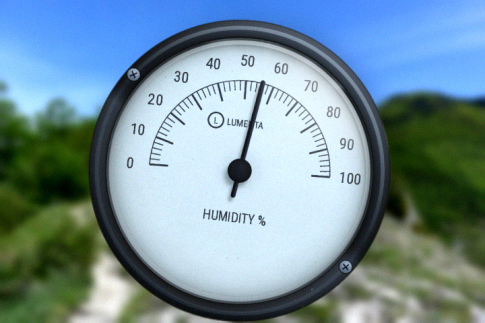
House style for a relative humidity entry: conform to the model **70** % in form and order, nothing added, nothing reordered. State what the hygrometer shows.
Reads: **56** %
